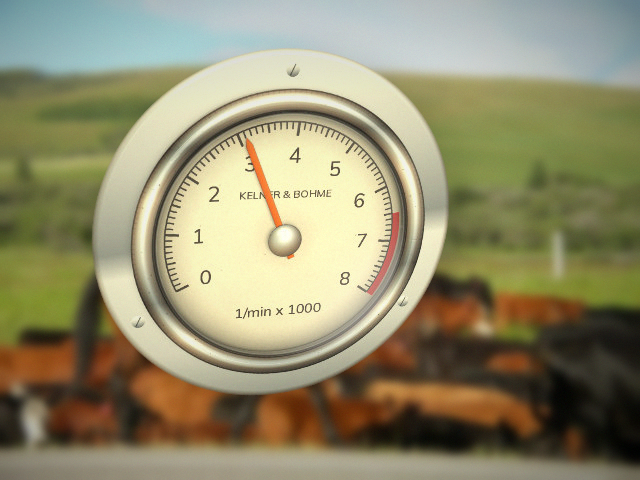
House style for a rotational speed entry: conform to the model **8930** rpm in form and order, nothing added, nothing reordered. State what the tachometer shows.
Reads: **3100** rpm
